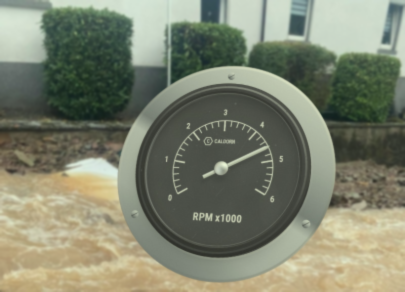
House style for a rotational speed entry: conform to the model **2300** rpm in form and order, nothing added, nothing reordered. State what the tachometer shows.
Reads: **4600** rpm
